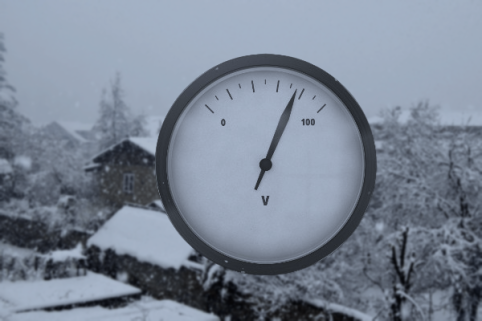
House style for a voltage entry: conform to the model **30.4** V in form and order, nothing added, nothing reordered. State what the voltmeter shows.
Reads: **75** V
